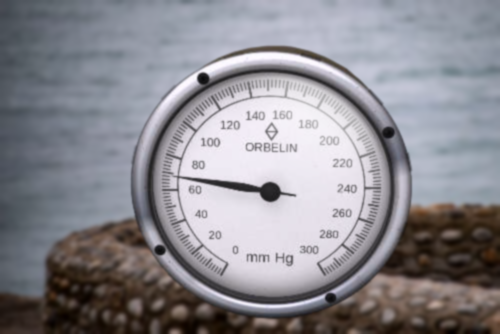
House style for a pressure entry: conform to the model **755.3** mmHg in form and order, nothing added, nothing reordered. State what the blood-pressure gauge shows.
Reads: **70** mmHg
